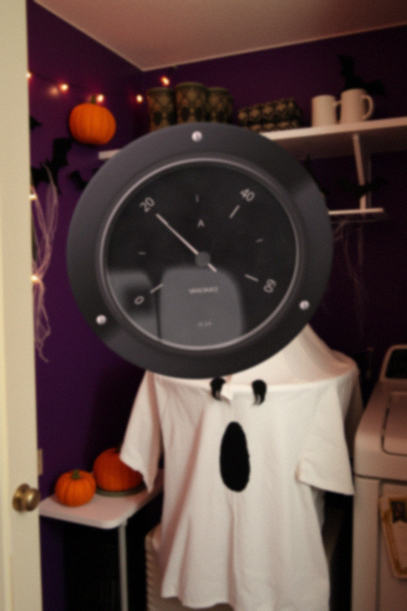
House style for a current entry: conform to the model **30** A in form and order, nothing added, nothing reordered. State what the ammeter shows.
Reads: **20** A
